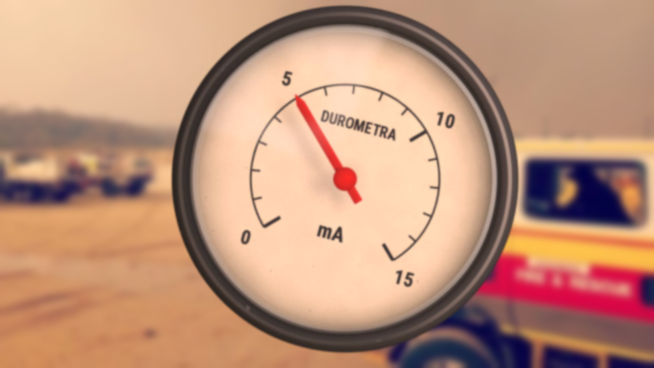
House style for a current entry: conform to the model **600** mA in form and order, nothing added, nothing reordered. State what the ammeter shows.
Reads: **5** mA
